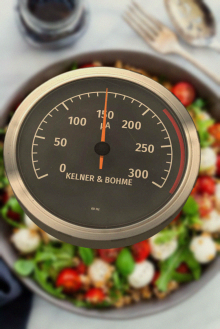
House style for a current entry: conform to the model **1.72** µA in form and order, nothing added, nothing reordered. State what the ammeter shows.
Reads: **150** µA
